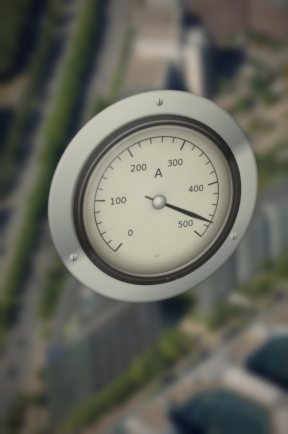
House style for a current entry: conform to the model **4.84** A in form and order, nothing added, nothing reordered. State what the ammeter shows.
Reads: **470** A
